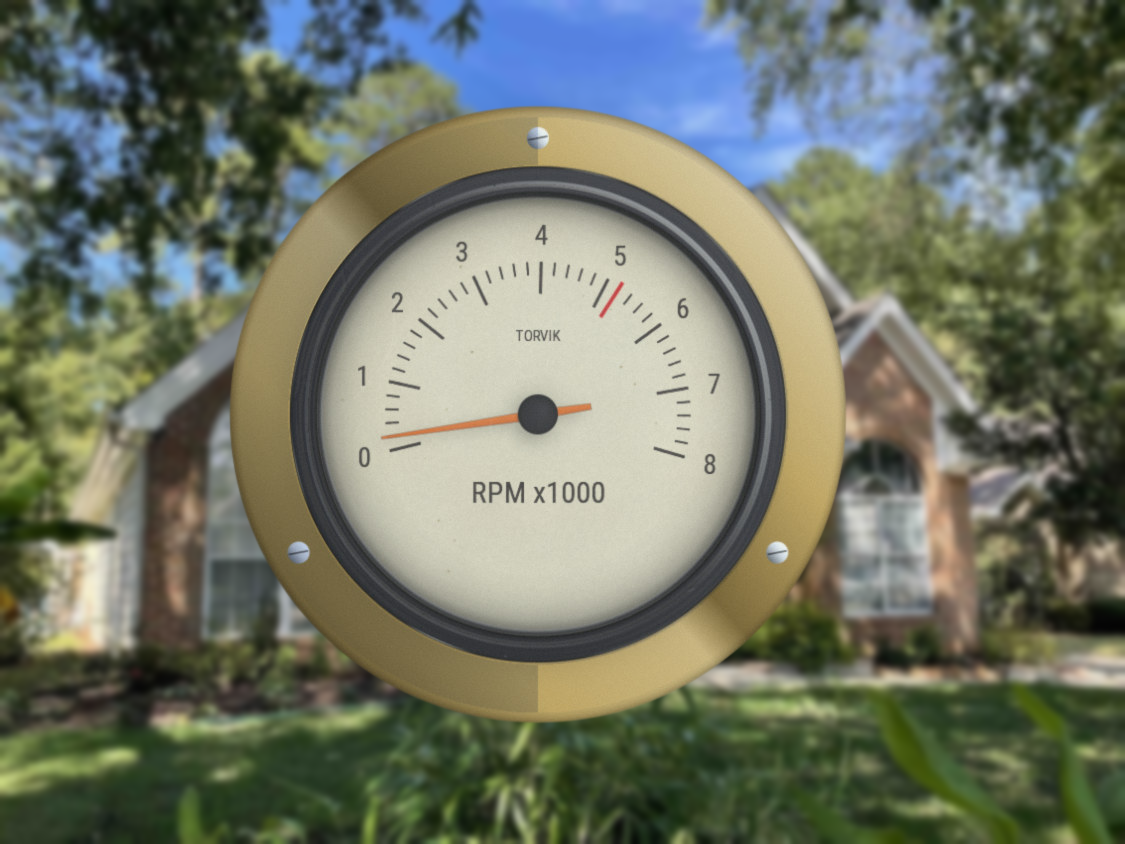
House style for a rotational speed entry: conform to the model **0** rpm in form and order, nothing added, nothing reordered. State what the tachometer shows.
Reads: **200** rpm
